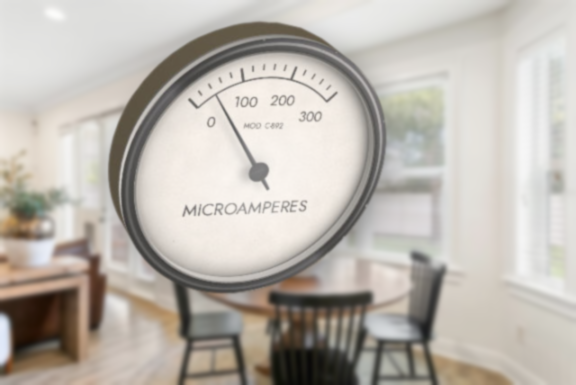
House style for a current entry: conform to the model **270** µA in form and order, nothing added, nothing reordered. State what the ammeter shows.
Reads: **40** µA
